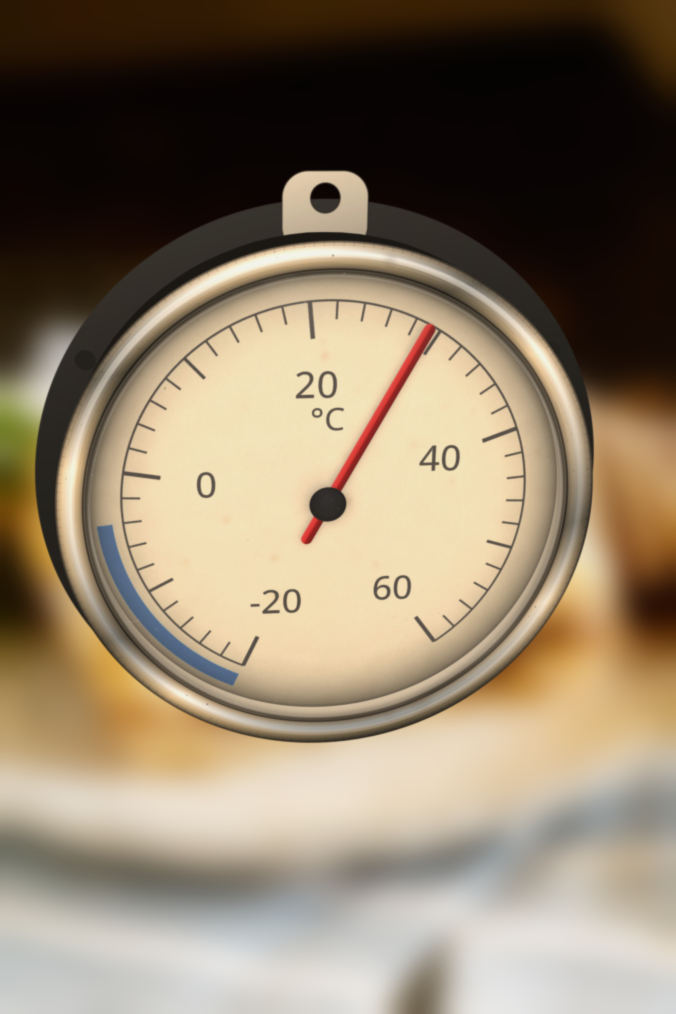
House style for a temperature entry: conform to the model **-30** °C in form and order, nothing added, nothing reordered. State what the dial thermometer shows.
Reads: **29** °C
